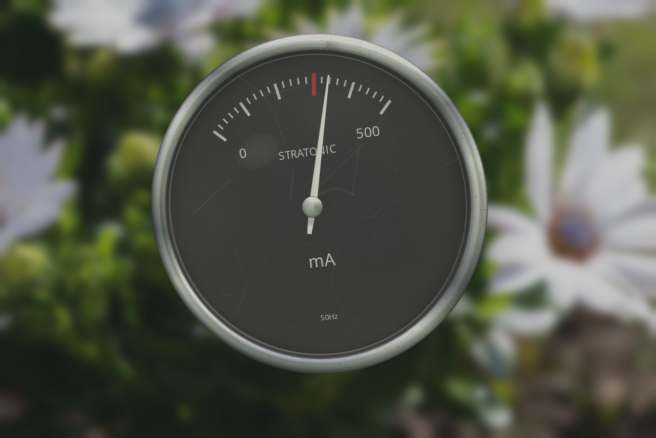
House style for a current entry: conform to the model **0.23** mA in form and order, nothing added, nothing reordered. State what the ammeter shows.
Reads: **340** mA
